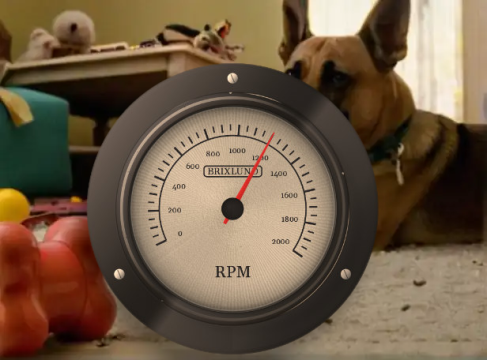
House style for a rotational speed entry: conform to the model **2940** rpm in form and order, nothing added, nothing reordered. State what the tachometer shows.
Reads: **1200** rpm
